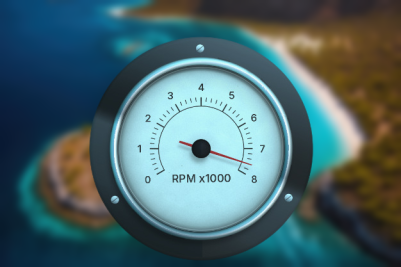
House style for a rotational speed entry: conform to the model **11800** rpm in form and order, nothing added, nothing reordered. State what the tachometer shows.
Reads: **7600** rpm
